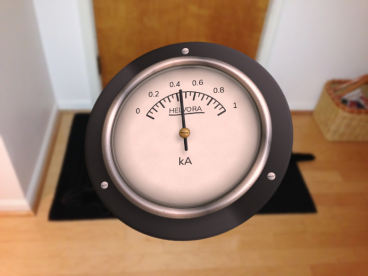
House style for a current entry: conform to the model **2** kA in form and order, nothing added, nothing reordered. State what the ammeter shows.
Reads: **0.45** kA
